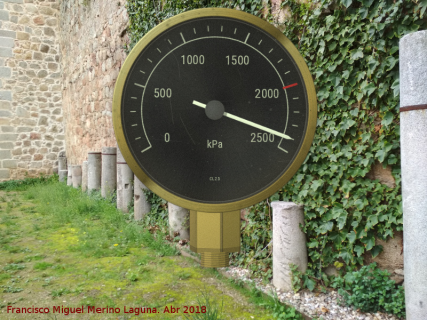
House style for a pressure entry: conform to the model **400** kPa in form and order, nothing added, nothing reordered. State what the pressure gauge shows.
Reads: **2400** kPa
